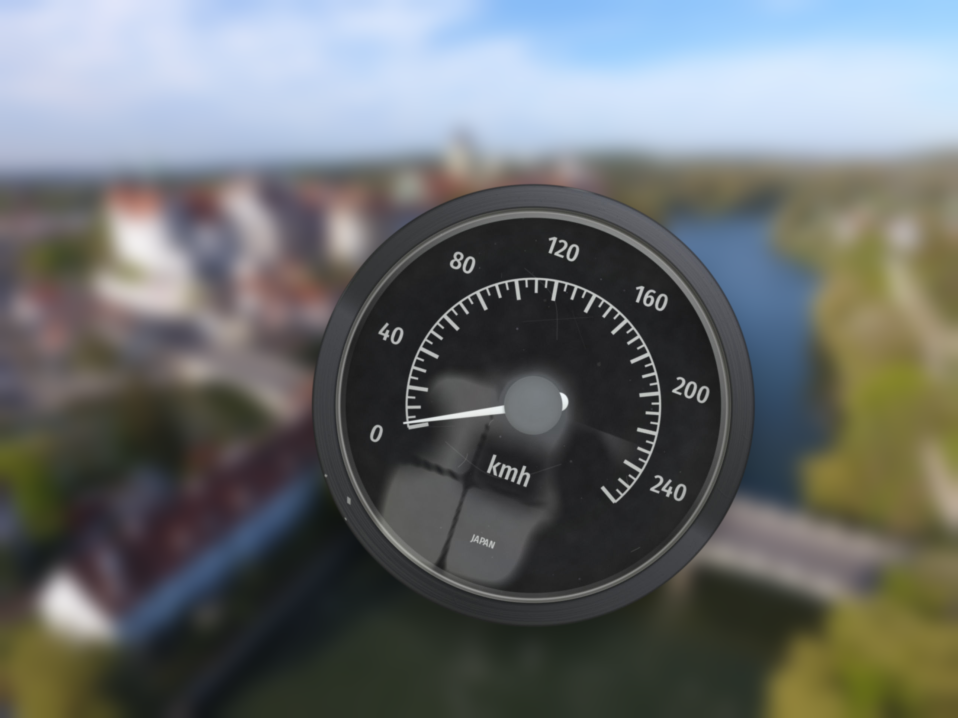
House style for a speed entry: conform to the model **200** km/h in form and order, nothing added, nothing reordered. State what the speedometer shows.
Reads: **2.5** km/h
